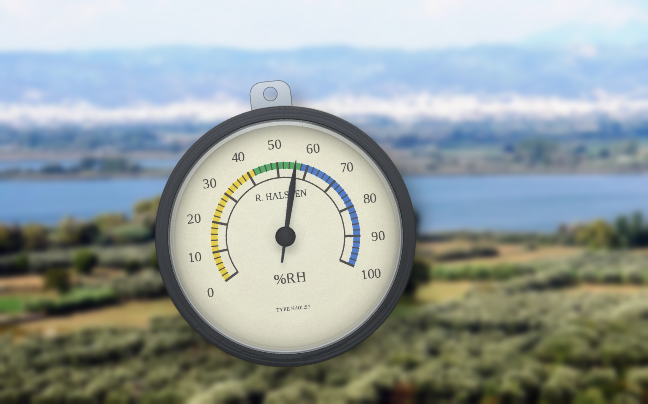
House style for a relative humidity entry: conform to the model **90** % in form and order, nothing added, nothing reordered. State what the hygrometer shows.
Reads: **56** %
